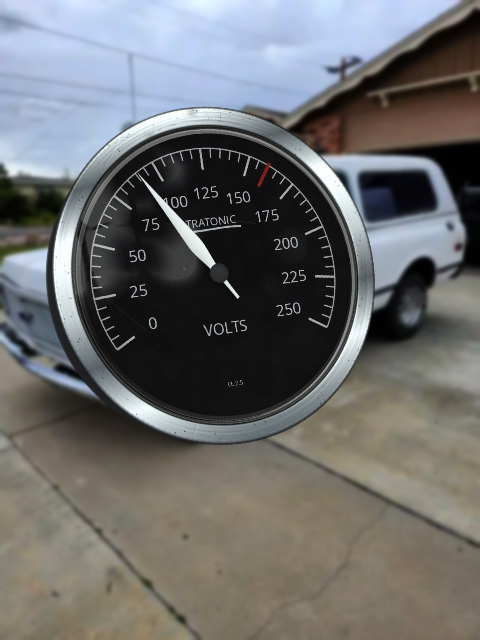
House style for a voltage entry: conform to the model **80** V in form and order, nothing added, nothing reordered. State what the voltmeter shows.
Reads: **90** V
